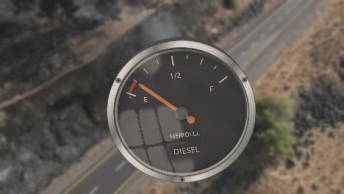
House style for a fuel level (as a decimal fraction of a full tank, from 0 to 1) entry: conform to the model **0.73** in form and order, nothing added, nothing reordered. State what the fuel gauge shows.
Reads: **0.125**
